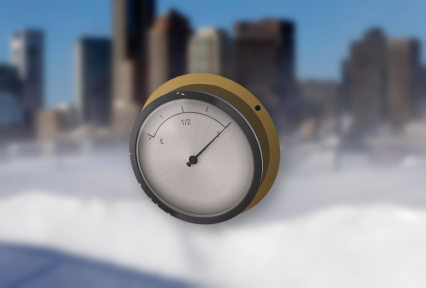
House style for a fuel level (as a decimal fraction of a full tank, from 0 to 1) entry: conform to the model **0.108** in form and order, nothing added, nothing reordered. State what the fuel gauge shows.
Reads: **1**
